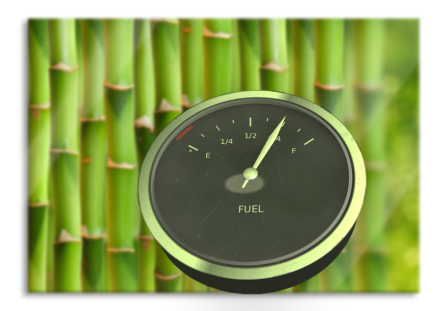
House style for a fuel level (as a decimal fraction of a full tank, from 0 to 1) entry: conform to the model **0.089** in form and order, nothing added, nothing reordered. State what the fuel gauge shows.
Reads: **0.75**
